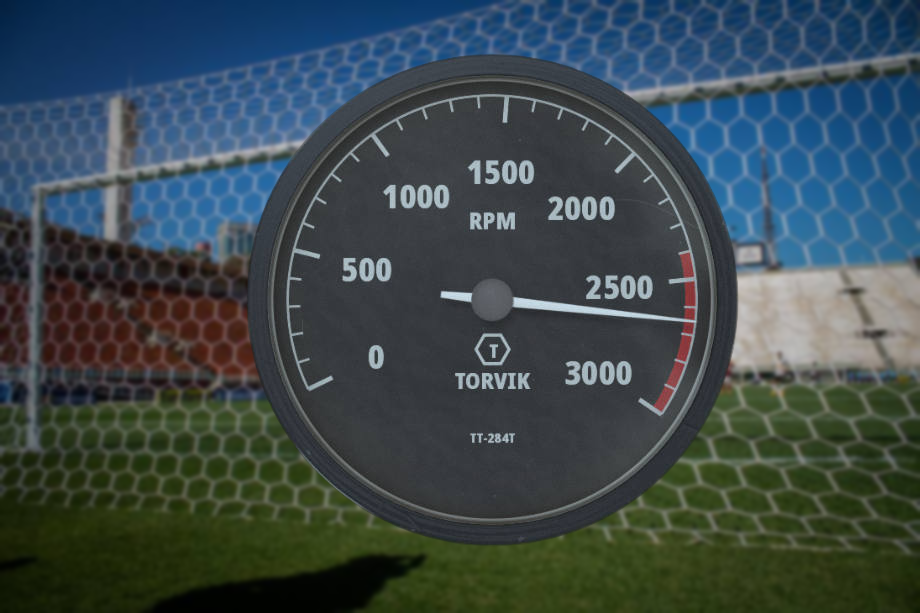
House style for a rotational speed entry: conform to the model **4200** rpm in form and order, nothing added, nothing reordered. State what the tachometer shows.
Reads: **2650** rpm
